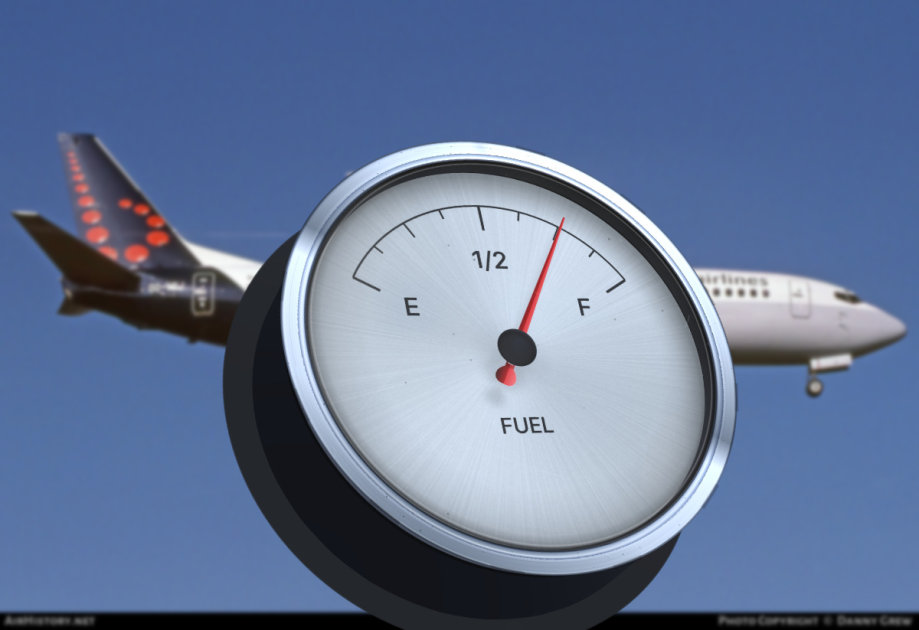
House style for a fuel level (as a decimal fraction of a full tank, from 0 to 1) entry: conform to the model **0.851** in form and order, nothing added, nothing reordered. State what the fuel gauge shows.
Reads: **0.75**
